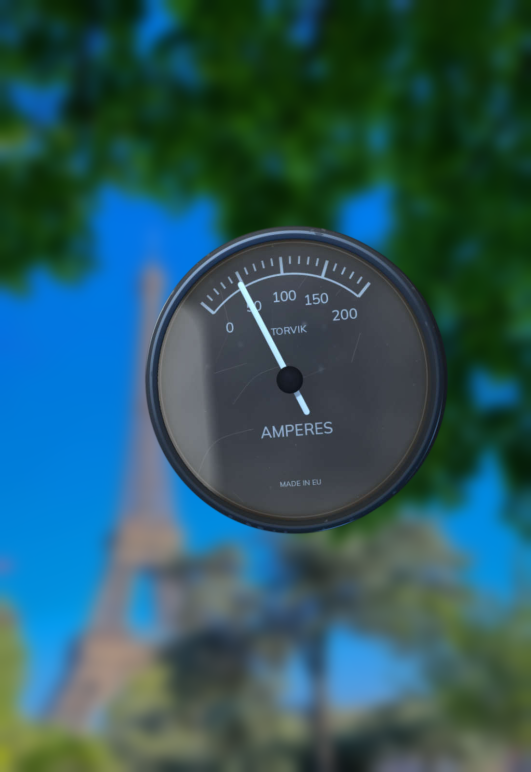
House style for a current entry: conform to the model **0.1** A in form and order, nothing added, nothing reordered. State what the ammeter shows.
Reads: **50** A
